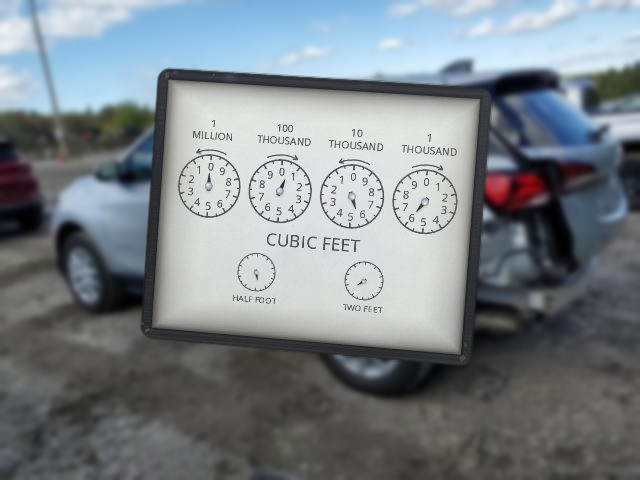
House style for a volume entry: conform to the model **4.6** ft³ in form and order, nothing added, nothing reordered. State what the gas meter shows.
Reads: **5600** ft³
